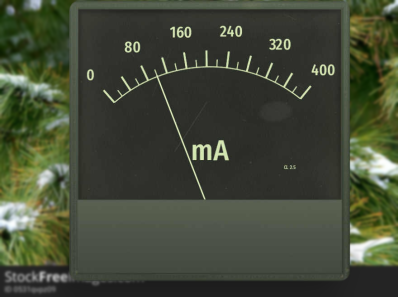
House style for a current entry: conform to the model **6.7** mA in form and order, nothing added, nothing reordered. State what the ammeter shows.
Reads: **100** mA
